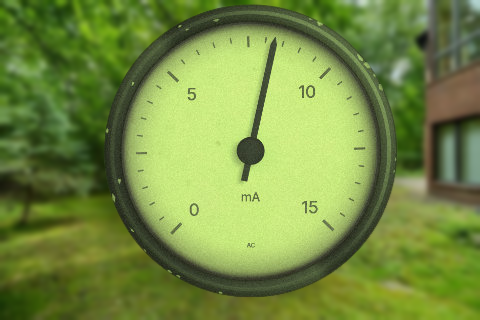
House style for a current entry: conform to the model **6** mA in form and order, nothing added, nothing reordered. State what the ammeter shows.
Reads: **8.25** mA
